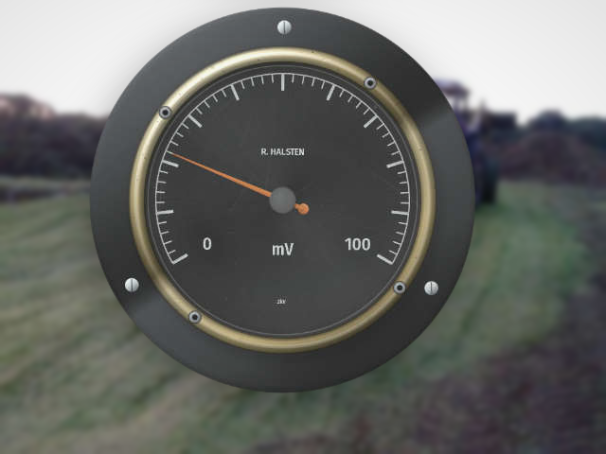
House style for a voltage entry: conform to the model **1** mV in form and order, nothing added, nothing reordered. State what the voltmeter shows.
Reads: **22** mV
